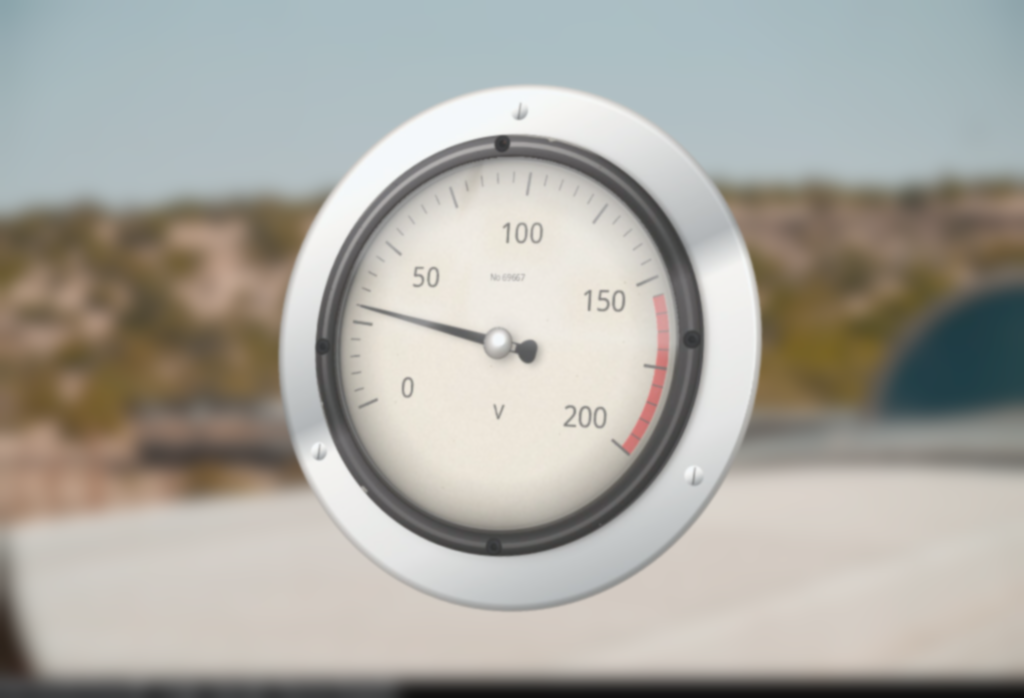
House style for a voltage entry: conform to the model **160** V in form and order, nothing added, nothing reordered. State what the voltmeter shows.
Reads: **30** V
